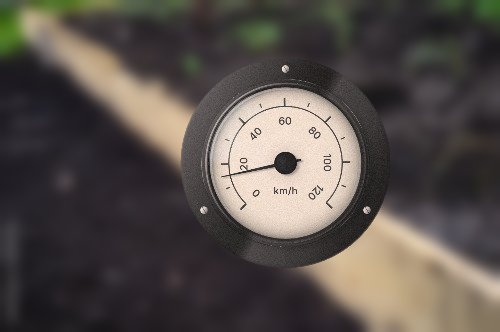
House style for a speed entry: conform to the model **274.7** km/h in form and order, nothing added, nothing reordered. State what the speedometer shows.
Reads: **15** km/h
